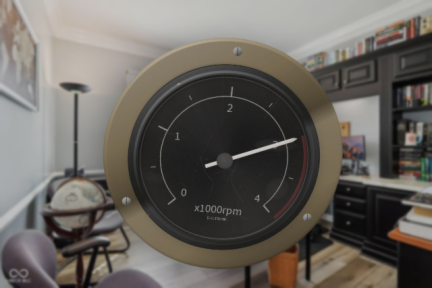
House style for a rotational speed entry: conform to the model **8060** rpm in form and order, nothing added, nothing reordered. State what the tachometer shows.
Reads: **3000** rpm
